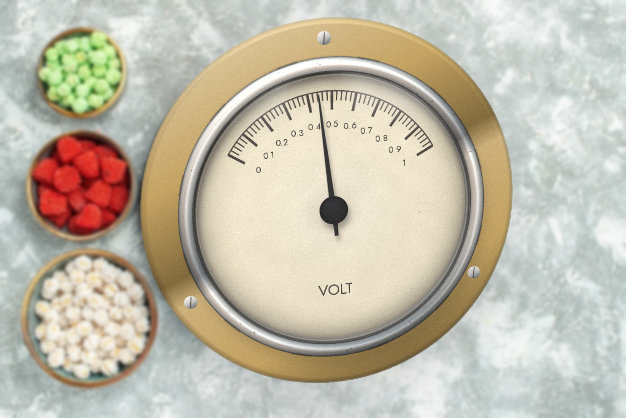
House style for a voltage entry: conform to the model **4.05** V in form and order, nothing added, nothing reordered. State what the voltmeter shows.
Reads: **0.44** V
